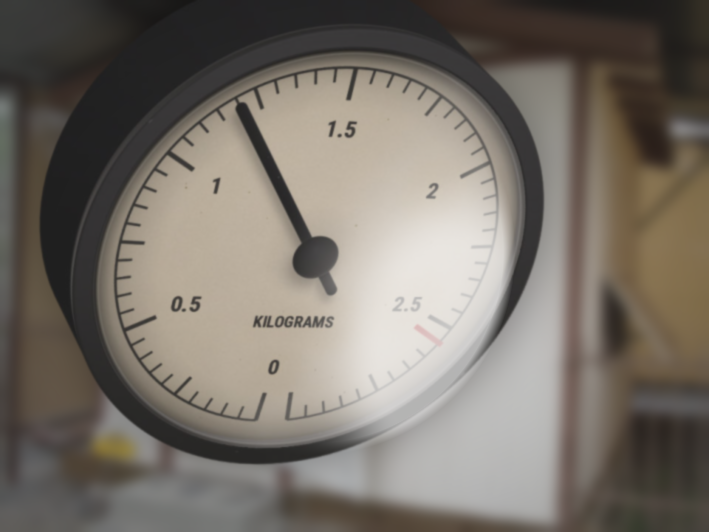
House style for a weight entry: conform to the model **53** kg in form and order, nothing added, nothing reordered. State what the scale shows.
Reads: **1.2** kg
